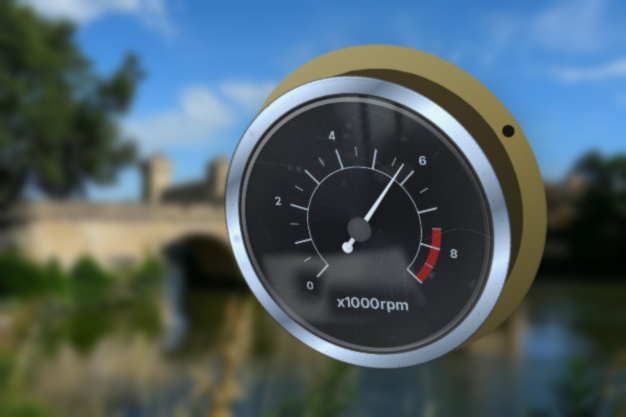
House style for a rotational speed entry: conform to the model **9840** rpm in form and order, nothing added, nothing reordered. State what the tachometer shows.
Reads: **5750** rpm
